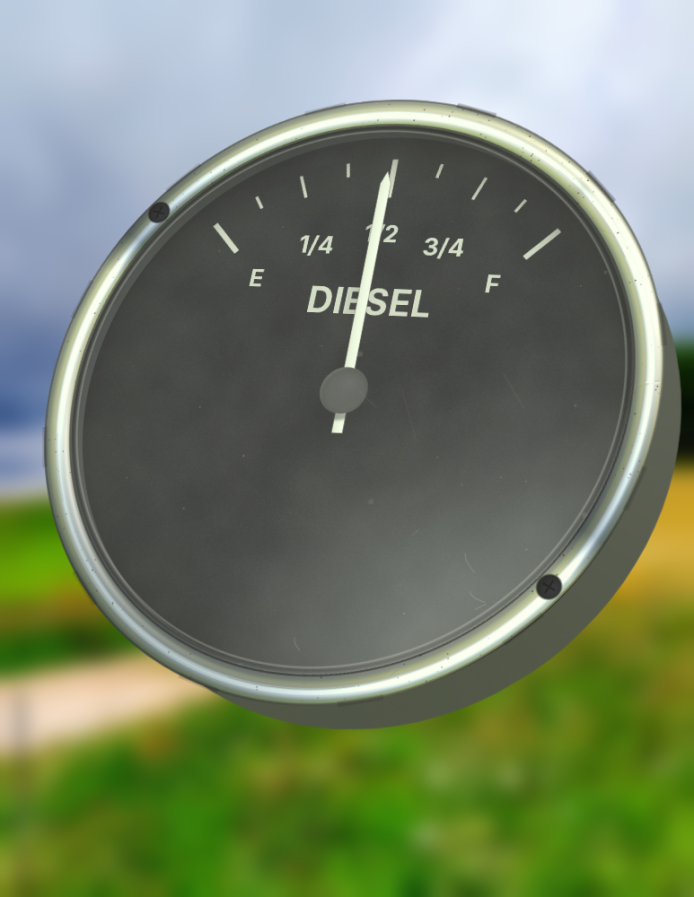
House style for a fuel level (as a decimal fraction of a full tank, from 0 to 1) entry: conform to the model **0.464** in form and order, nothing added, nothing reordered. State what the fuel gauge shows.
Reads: **0.5**
